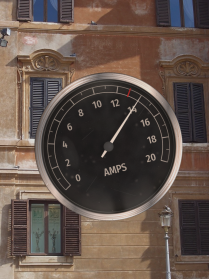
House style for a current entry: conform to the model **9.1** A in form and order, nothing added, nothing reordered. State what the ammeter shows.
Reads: **14** A
